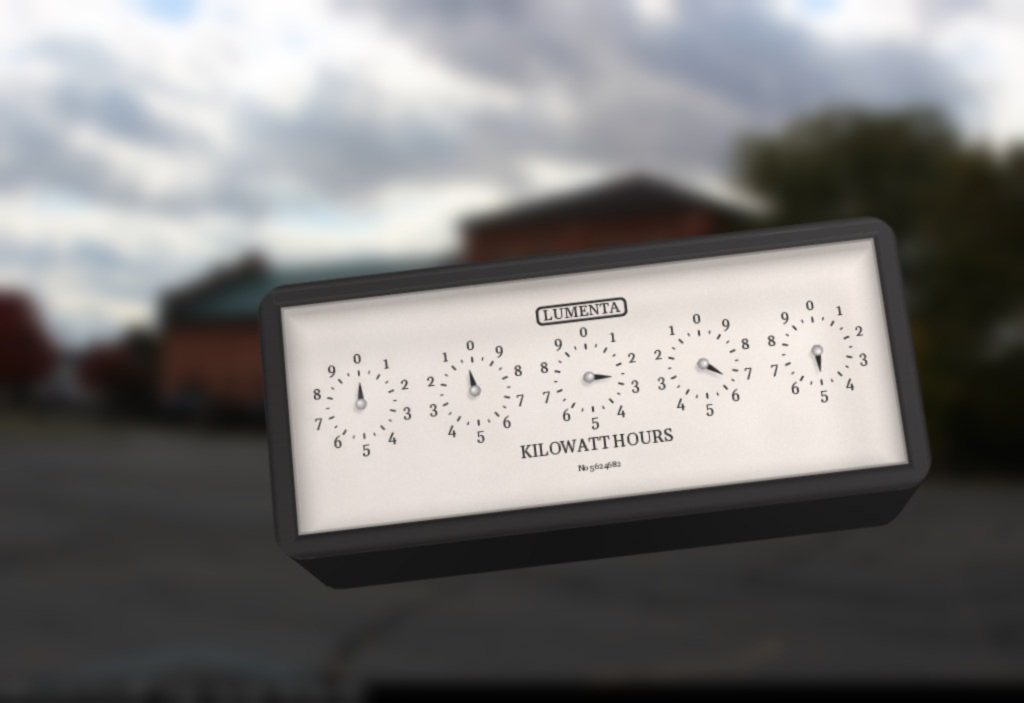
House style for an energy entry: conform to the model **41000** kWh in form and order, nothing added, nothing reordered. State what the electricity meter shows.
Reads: **265** kWh
